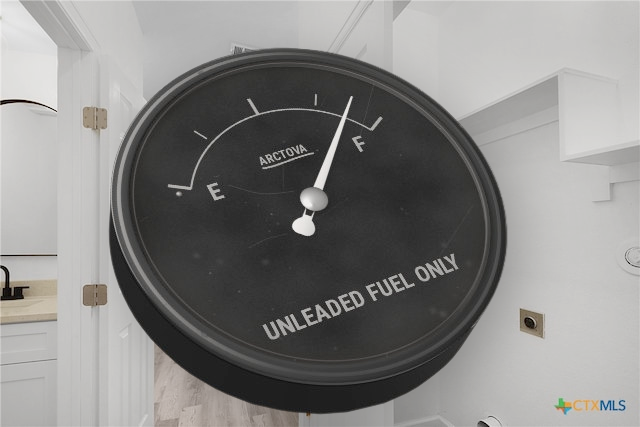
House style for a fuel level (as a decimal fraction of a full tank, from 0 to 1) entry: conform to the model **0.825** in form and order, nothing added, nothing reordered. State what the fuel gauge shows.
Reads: **0.875**
